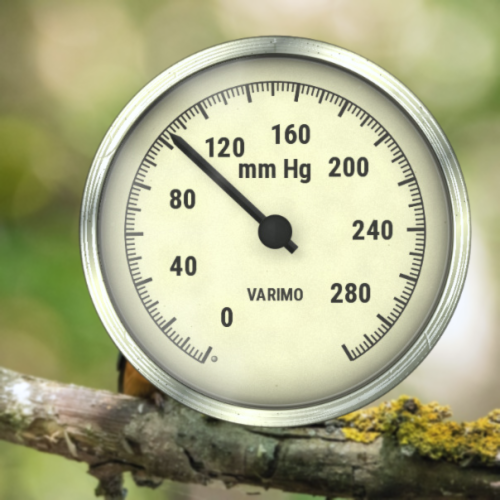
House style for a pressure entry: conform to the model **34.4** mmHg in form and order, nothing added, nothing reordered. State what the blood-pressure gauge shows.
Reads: **104** mmHg
